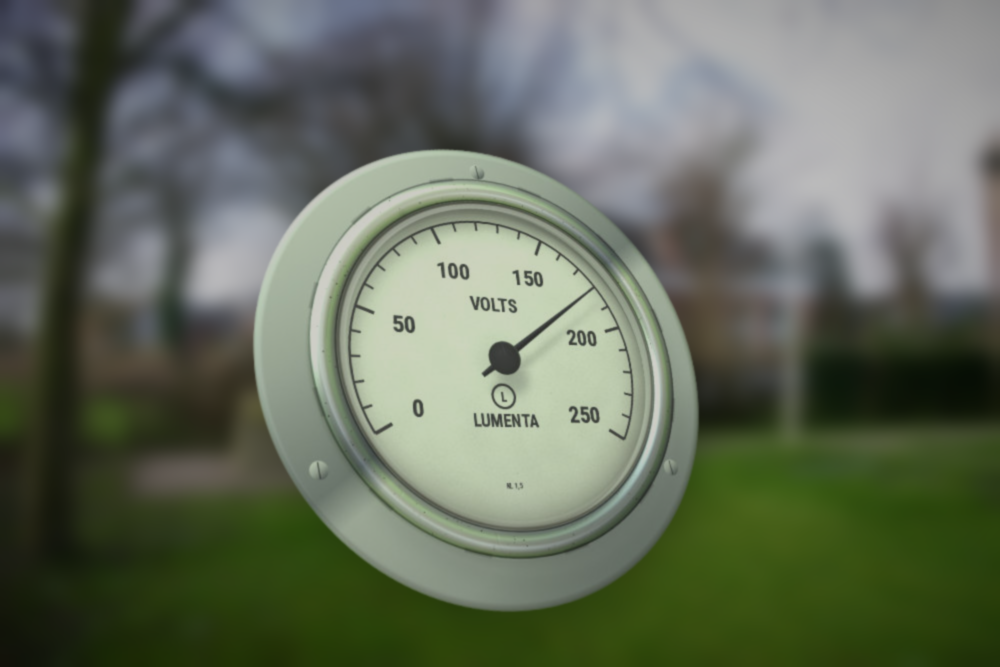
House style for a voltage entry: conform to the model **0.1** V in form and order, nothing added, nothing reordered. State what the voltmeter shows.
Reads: **180** V
